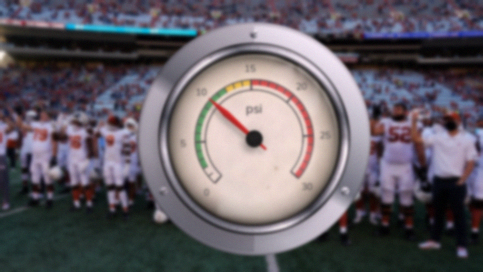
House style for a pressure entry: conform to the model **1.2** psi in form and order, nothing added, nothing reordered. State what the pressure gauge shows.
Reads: **10** psi
